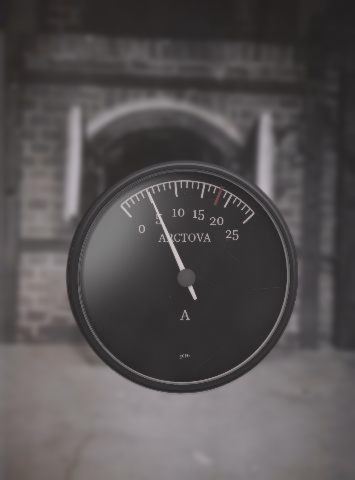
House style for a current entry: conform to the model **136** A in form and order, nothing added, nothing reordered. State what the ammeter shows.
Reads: **5** A
